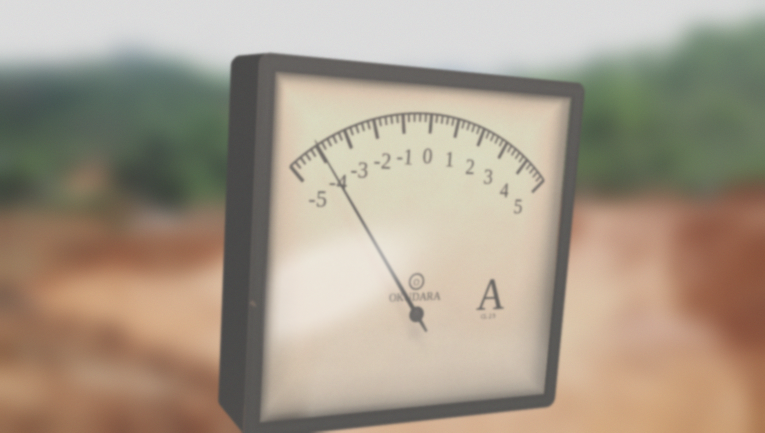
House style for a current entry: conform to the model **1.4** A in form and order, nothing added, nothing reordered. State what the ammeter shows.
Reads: **-4** A
